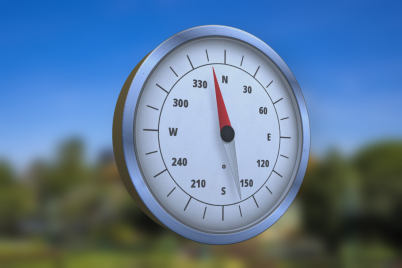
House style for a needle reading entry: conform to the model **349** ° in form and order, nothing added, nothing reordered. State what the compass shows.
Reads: **345** °
